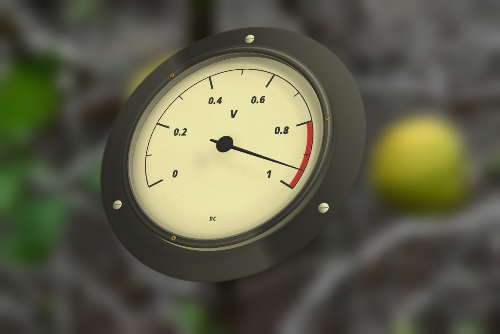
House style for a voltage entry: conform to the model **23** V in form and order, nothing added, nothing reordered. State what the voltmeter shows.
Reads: **0.95** V
